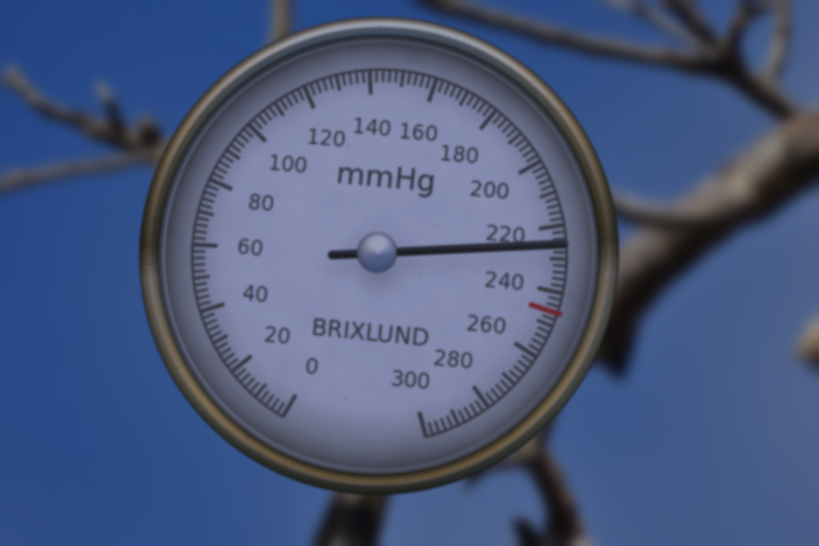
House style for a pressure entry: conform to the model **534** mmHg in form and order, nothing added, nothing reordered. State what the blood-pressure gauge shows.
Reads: **226** mmHg
